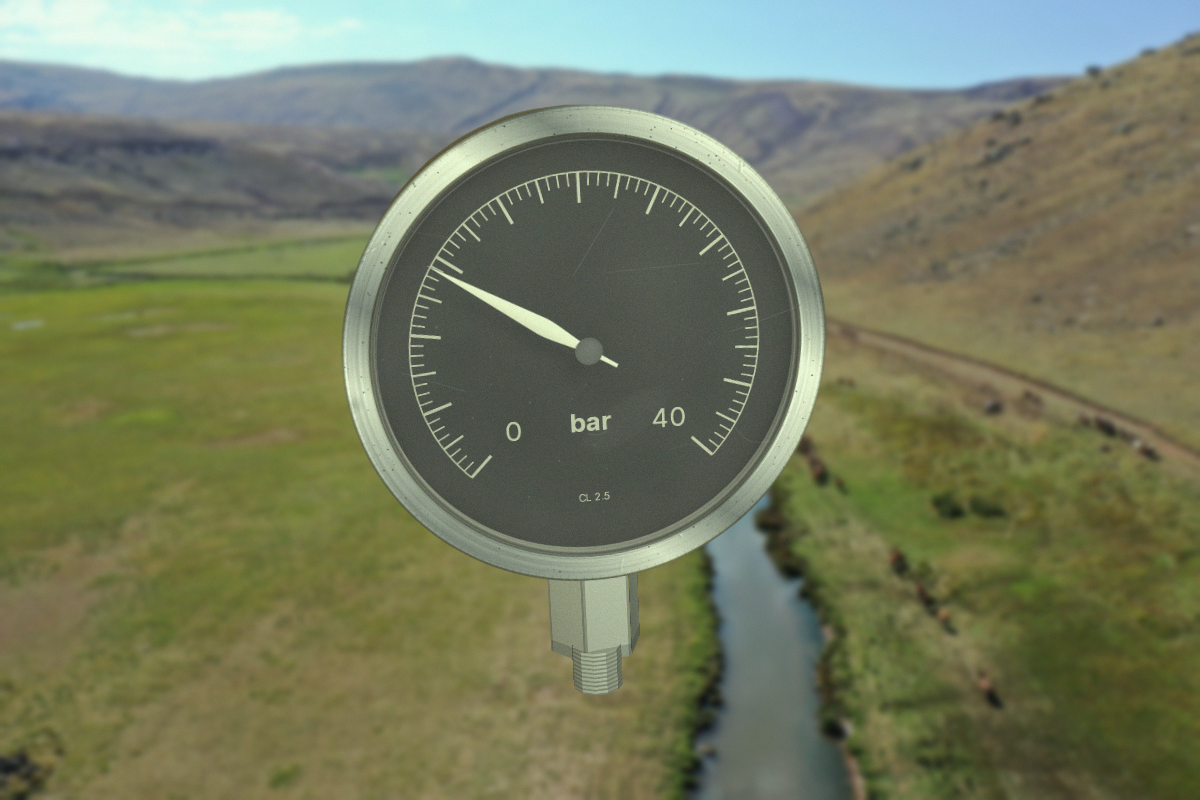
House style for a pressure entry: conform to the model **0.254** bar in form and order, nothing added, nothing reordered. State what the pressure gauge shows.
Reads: **11.5** bar
